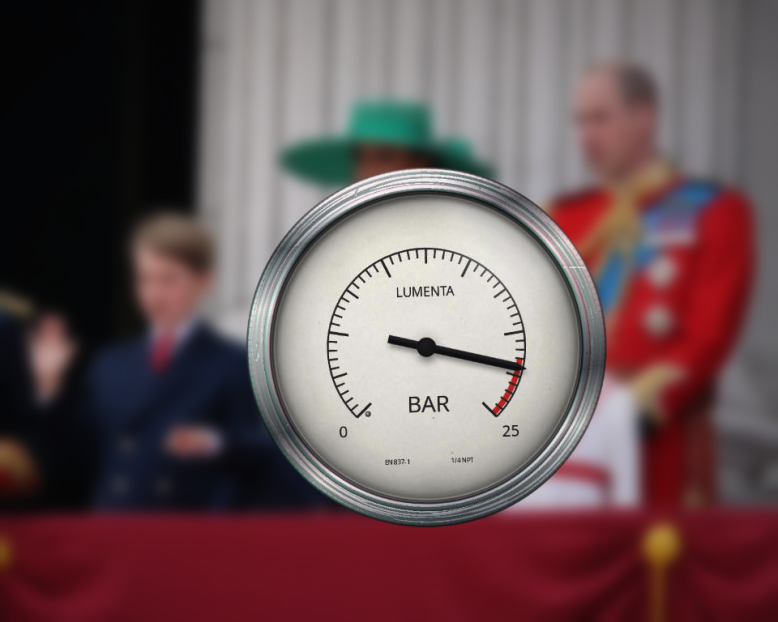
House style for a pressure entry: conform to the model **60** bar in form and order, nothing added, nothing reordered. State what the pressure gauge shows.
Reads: **22** bar
